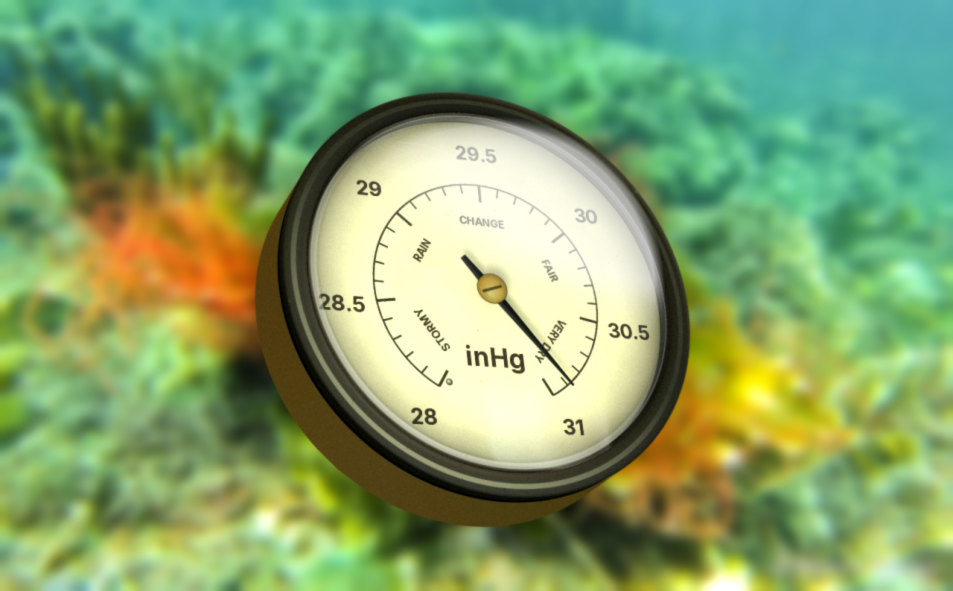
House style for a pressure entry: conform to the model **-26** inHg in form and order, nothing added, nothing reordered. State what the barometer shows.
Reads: **30.9** inHg
